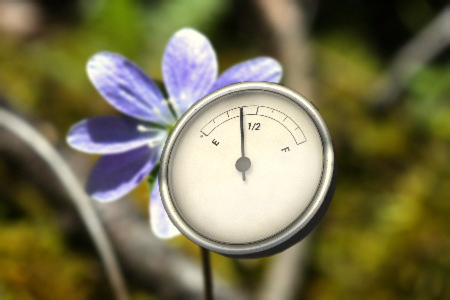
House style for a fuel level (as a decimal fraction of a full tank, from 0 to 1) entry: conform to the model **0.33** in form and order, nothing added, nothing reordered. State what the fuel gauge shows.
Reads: **0.375**
